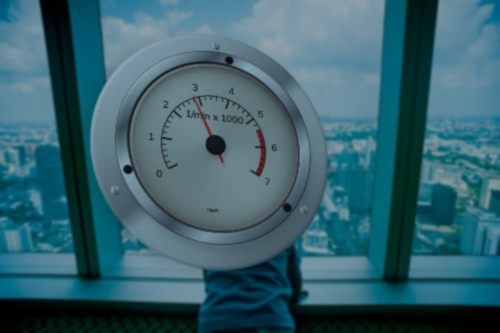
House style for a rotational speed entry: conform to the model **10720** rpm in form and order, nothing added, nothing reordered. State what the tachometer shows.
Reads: **2800** rpm
